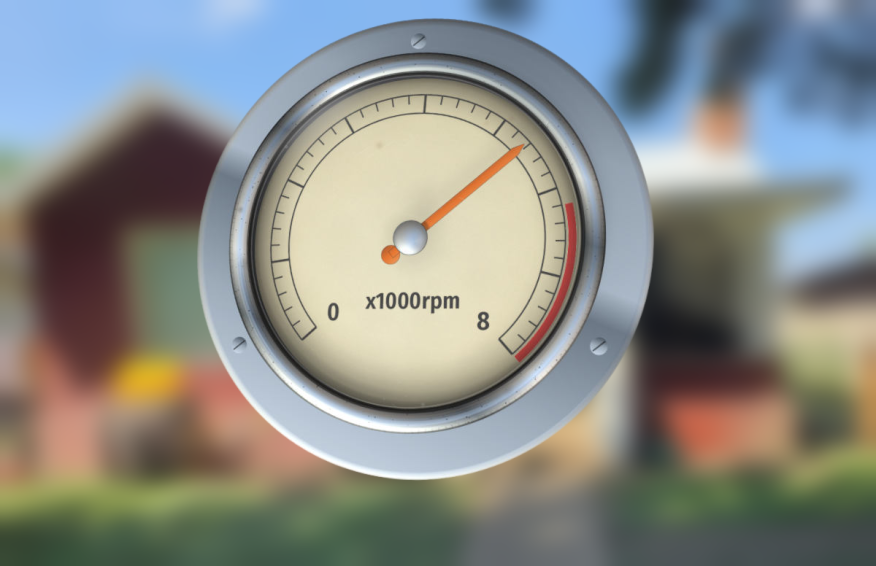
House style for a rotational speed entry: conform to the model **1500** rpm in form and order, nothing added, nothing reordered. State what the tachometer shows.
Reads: **5400** rpm
